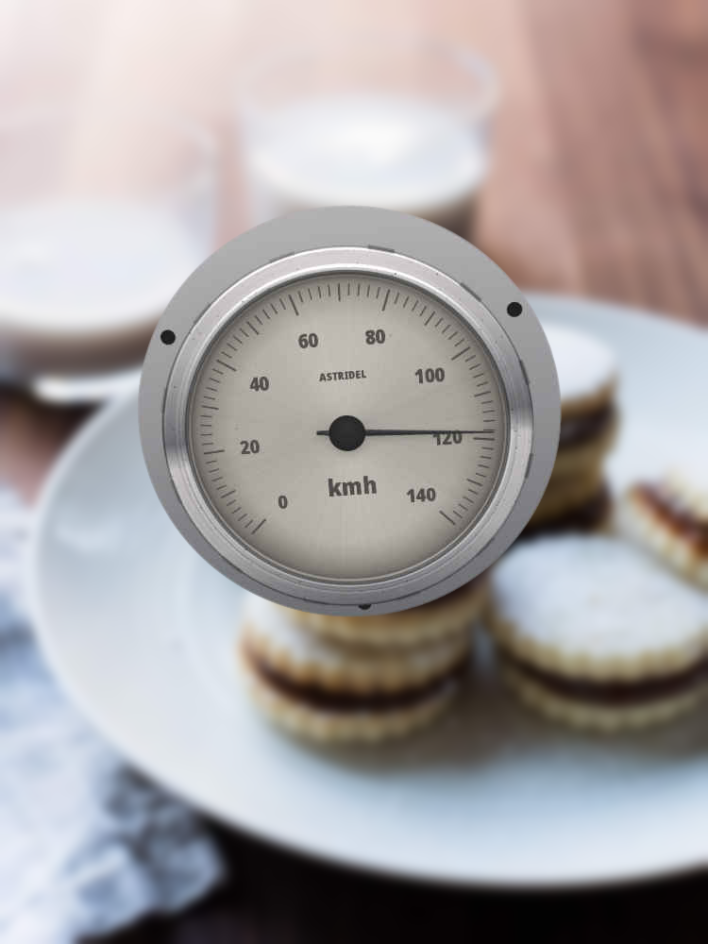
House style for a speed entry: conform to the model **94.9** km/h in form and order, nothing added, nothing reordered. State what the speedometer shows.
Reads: **118** km/h
